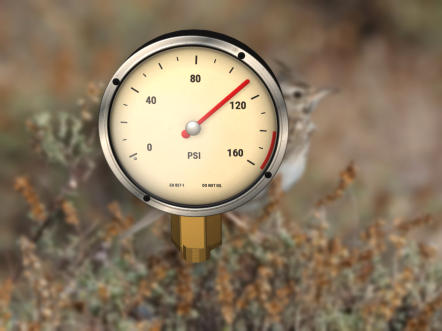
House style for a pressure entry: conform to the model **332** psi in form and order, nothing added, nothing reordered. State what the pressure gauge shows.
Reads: **110** psi
